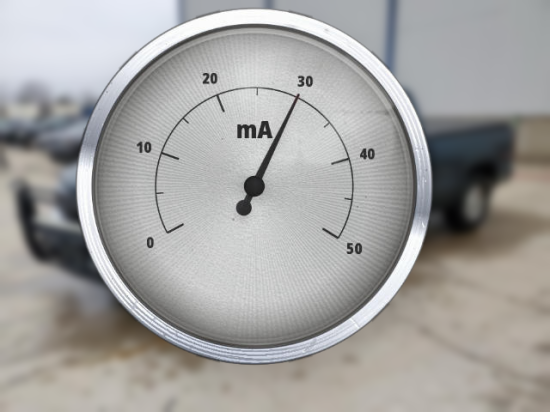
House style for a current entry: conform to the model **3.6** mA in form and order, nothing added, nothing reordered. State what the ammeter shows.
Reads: **30** mA
